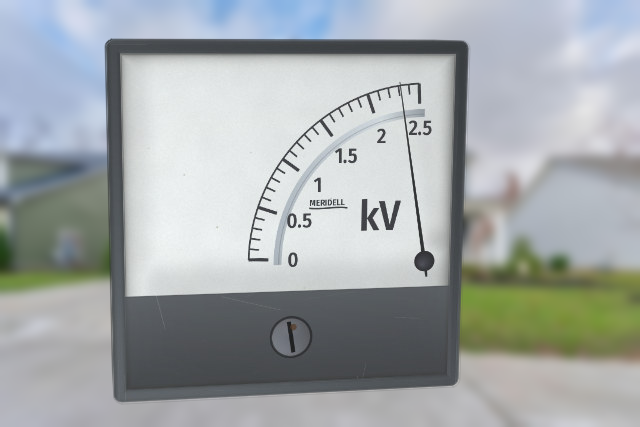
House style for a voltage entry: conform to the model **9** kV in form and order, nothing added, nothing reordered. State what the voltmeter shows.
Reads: **2.3** kV
